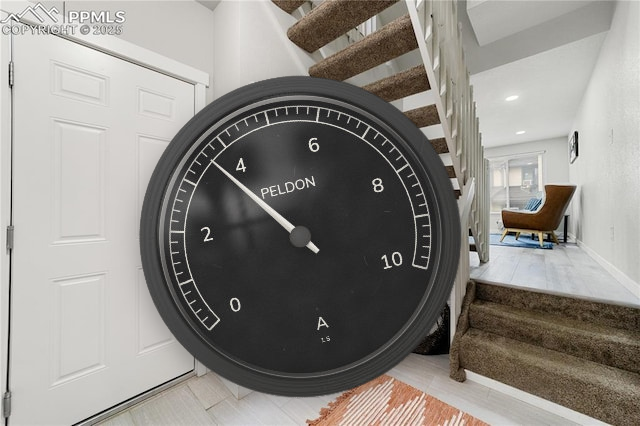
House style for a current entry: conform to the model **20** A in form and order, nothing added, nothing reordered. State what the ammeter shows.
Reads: **3.6** A
